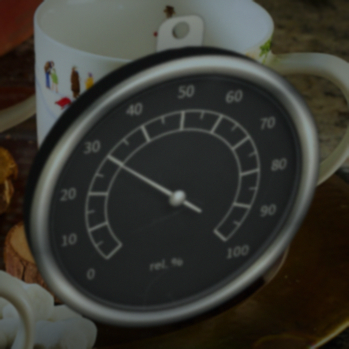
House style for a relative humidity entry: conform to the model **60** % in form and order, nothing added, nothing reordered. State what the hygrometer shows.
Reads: **30** %
